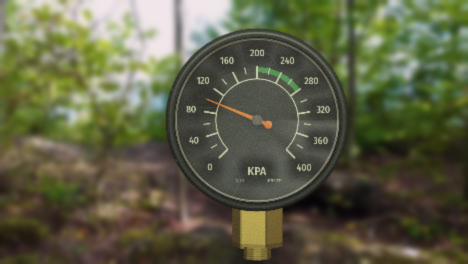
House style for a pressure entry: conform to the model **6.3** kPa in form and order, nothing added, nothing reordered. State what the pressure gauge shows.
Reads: **100** kPa
